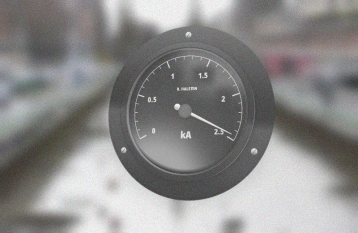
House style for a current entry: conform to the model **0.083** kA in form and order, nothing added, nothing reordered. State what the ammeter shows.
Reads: **2.45** kA
